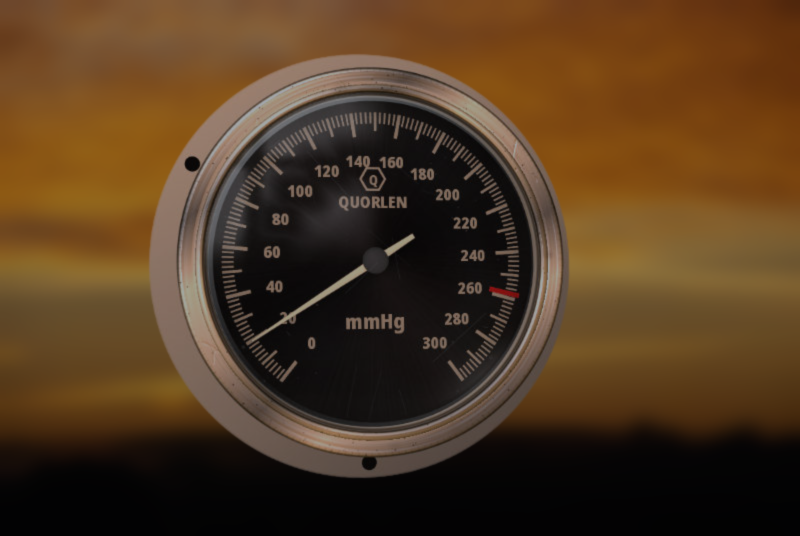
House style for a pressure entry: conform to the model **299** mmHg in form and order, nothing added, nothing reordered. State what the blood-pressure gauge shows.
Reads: **20** mmHg
